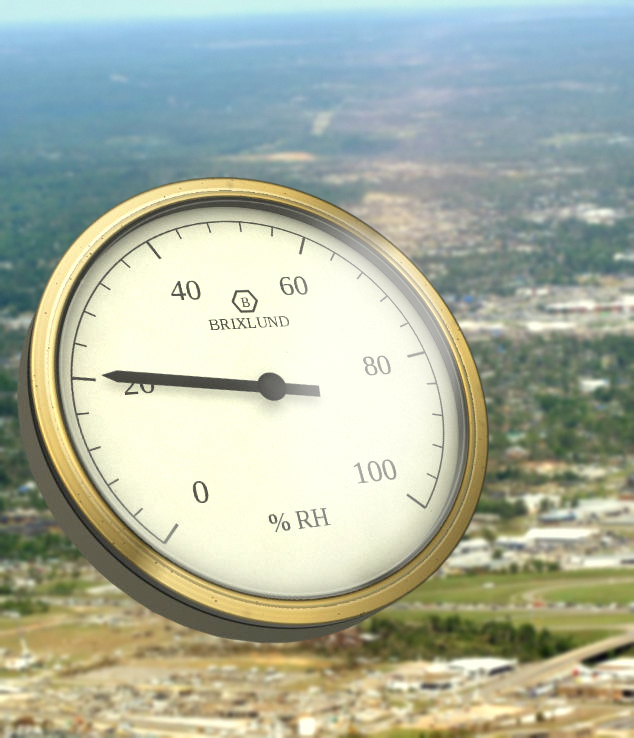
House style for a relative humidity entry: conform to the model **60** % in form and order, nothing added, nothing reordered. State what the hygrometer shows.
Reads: **20** %
